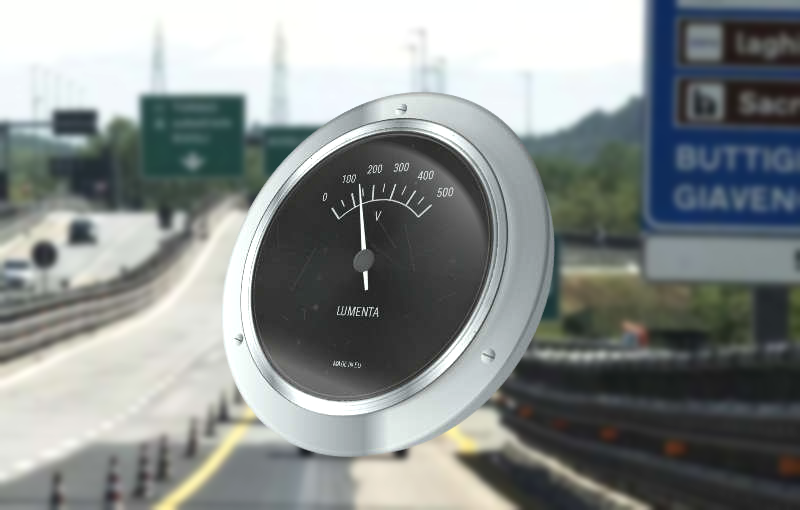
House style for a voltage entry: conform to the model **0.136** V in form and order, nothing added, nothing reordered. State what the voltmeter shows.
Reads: **150** V
